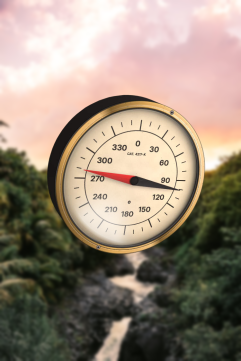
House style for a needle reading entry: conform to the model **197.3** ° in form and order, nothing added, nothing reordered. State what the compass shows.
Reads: **280** °
